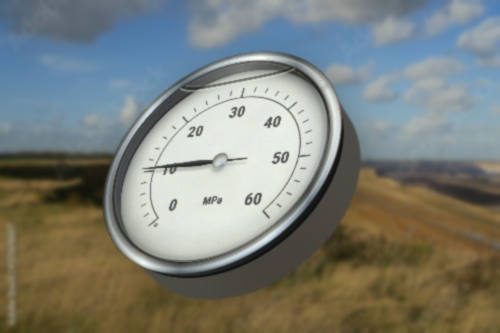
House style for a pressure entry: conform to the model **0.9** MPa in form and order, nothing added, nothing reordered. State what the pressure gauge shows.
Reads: **10** MPa
